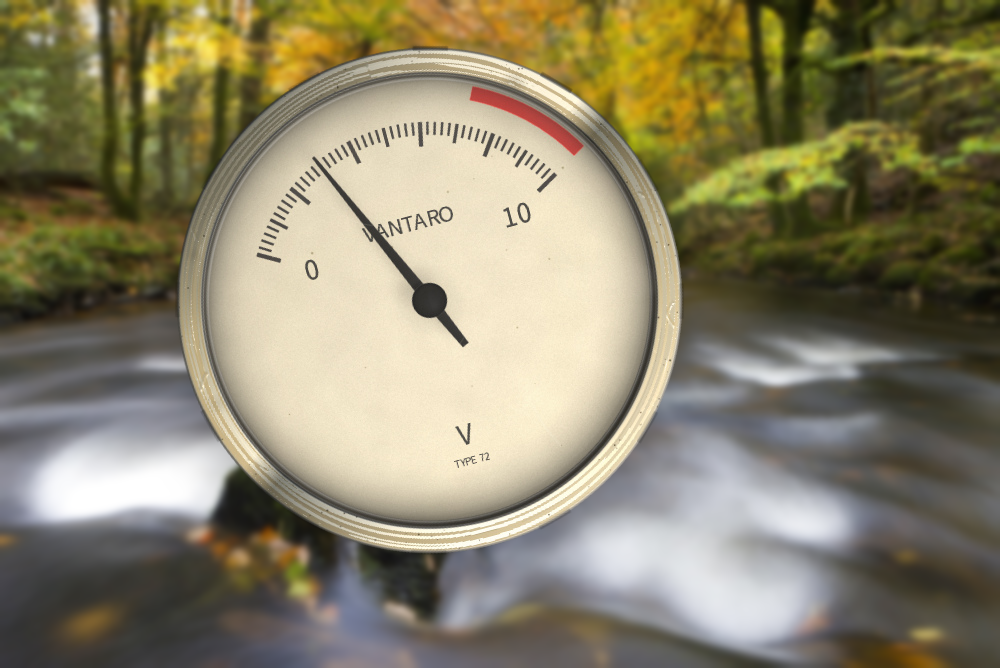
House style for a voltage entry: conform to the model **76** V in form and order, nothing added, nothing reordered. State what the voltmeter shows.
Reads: **3** V
